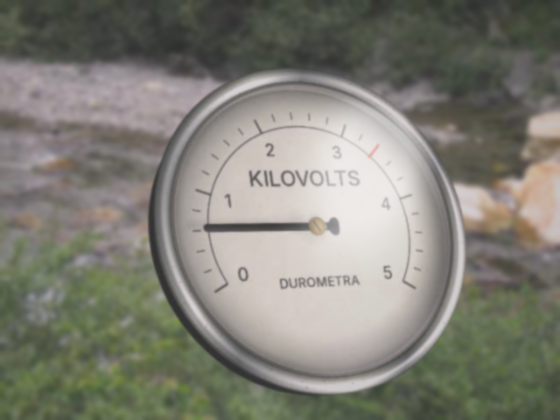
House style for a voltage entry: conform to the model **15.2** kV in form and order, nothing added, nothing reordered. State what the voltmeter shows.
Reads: **0.6** kV
